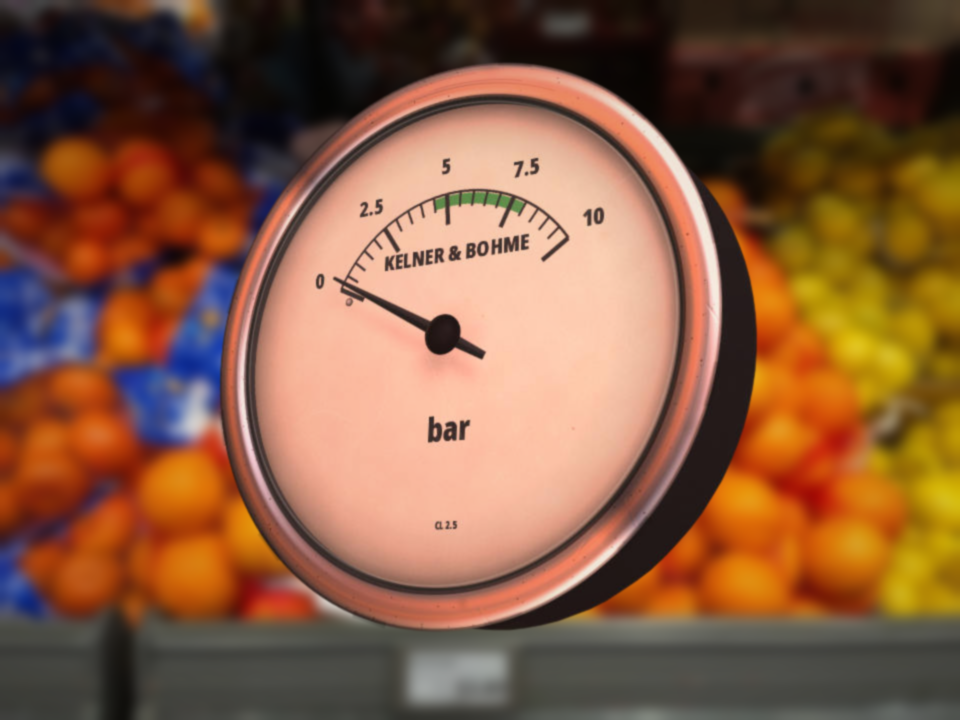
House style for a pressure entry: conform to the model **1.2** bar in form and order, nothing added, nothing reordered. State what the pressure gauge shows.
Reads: **0.25** bar
